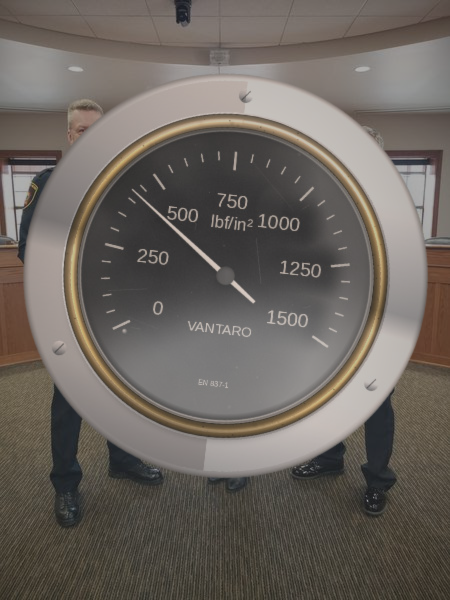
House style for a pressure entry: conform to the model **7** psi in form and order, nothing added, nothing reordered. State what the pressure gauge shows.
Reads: **425** psi
